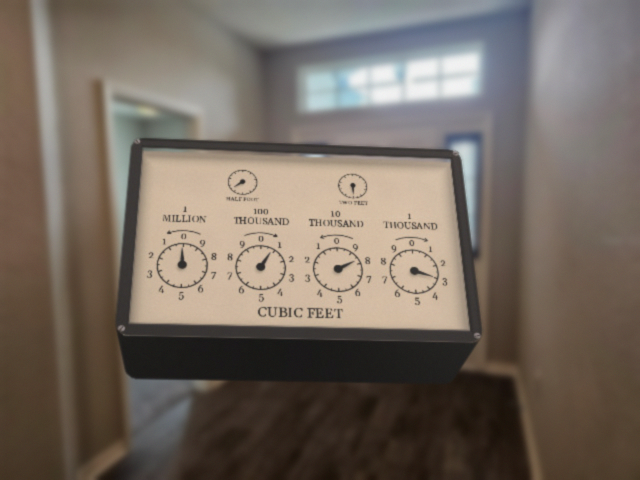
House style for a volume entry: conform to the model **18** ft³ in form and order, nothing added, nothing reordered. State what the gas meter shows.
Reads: **8300** ft³
